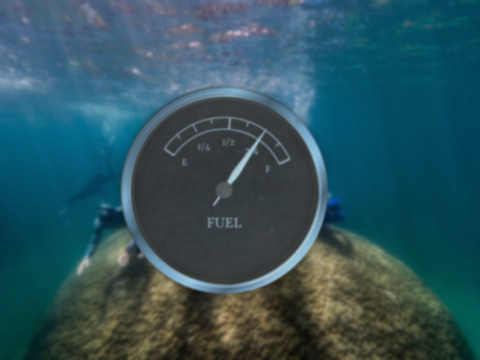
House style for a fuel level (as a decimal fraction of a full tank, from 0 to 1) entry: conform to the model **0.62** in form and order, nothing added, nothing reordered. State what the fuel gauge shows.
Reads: **0.75**
